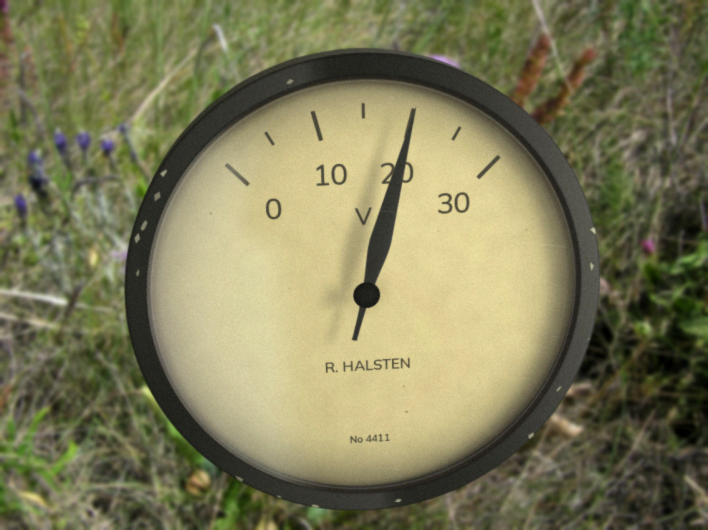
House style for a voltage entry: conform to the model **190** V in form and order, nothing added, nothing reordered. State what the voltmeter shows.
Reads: **20** V
